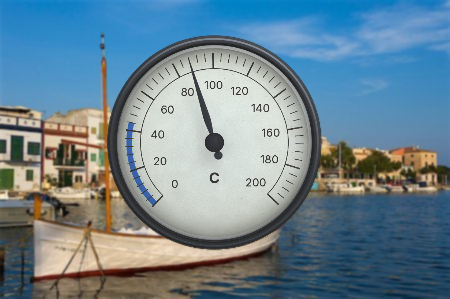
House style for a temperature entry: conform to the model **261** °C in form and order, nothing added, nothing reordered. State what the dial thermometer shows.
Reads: **88** °C
